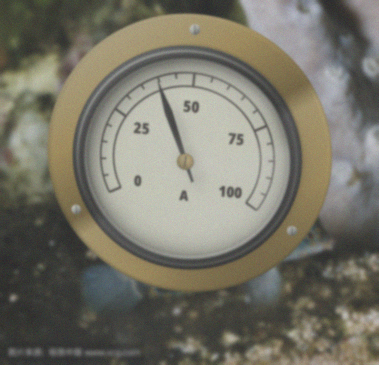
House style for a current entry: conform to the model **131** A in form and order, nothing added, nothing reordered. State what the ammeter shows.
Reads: **40** A
